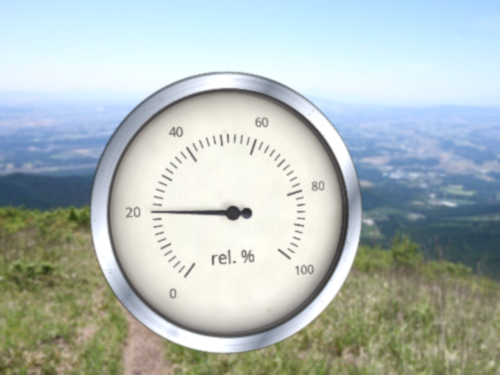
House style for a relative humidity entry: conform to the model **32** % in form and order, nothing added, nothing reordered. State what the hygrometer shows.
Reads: **20** %
